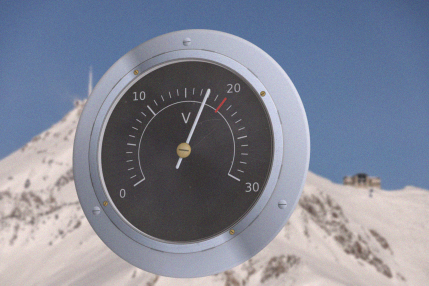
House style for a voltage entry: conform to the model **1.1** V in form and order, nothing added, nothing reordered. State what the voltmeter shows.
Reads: **18** V
